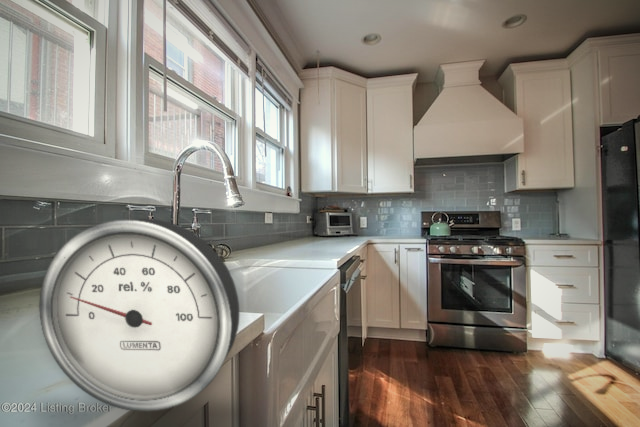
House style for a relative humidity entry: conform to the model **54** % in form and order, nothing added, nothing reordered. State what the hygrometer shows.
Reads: **10** %
